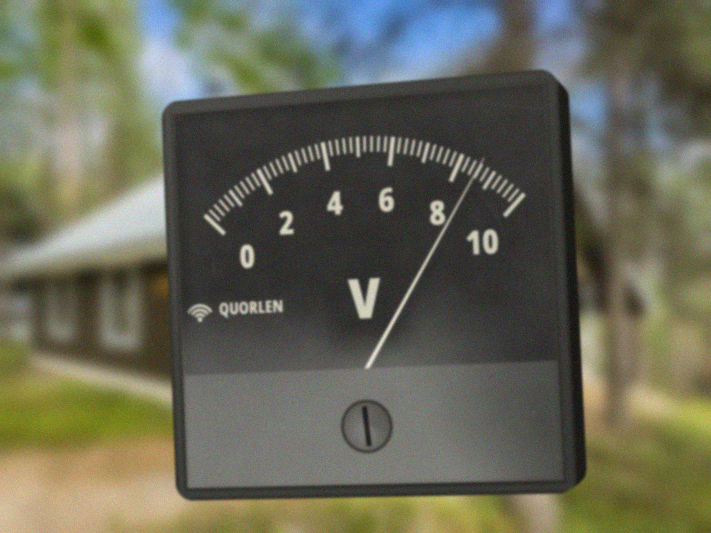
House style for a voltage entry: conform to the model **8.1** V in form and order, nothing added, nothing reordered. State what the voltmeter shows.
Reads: **8.6** V
